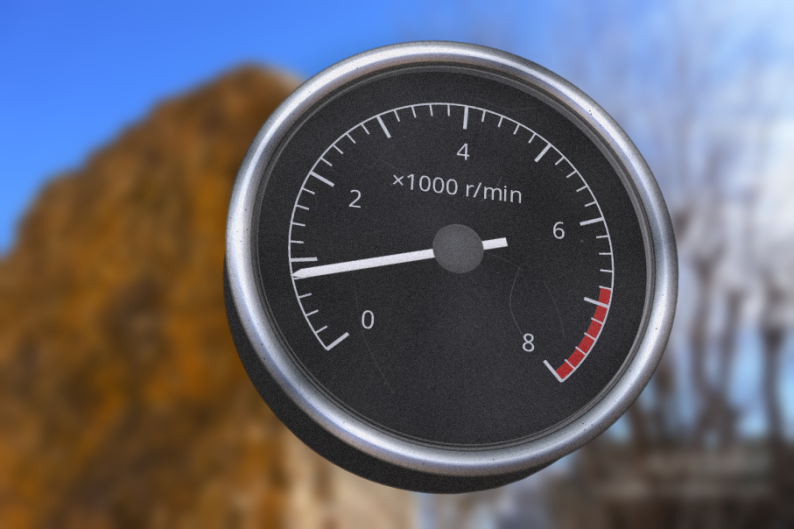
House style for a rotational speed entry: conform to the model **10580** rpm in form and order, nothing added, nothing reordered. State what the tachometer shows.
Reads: **800** rpm
